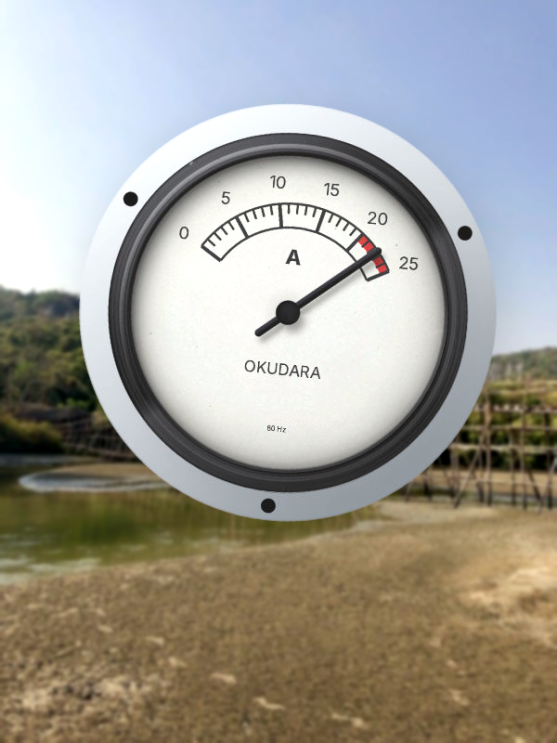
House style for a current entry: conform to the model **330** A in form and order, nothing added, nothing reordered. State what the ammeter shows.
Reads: **22.5** A
